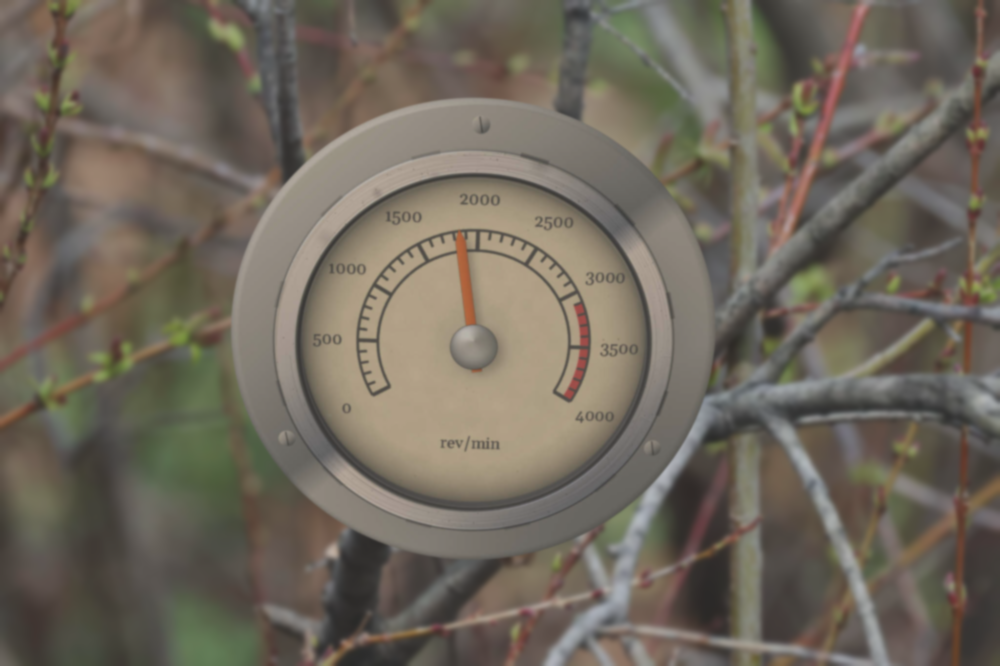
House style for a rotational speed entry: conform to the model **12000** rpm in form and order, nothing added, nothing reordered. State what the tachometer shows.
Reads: **1850** rpm
